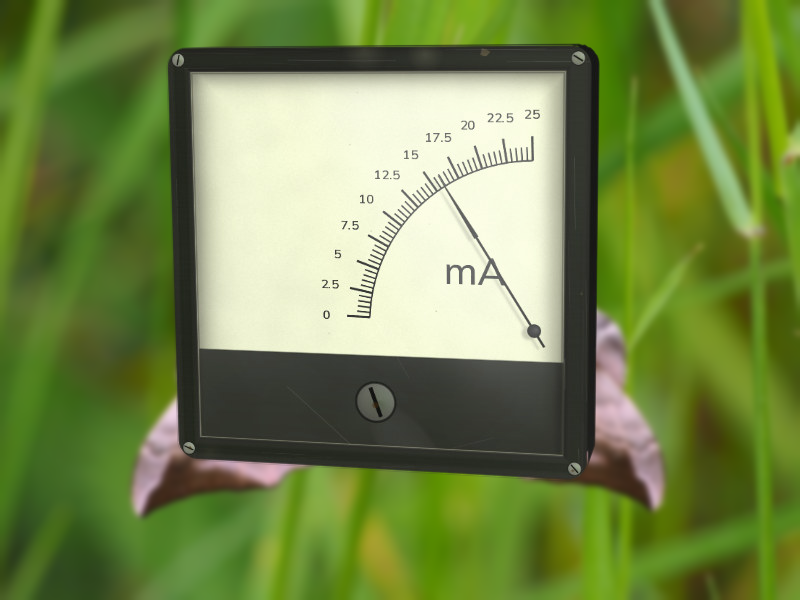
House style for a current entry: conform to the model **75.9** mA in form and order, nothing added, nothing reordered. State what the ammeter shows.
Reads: **16** mA
